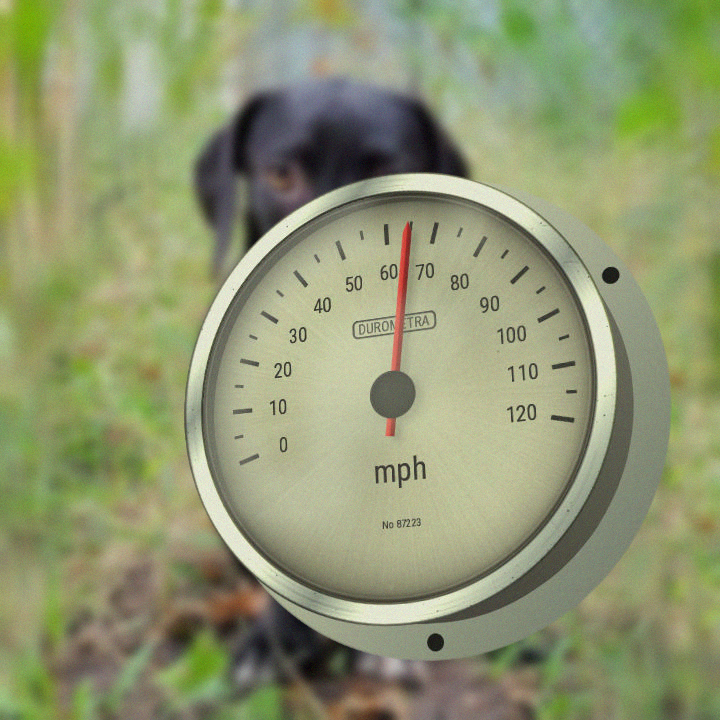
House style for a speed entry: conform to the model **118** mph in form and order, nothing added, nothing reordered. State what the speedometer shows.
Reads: **65** mph
